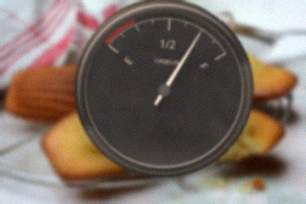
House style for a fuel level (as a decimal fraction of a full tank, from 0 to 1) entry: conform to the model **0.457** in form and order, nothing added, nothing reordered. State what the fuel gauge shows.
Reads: **0.75**
